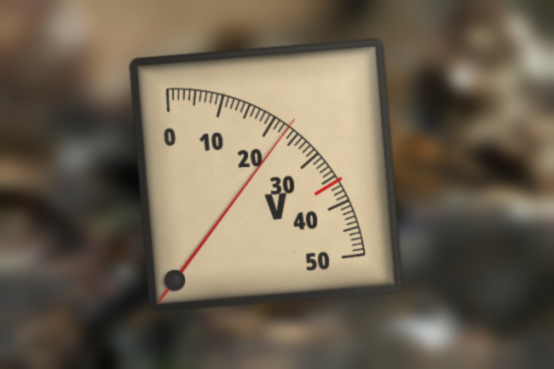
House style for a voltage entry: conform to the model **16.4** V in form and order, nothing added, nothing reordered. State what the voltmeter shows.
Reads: **23** V
